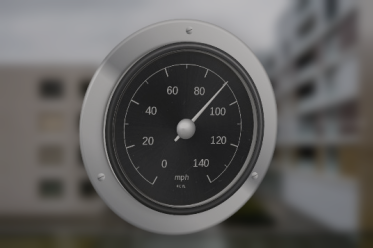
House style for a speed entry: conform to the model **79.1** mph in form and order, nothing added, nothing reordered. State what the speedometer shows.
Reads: **90** mph
